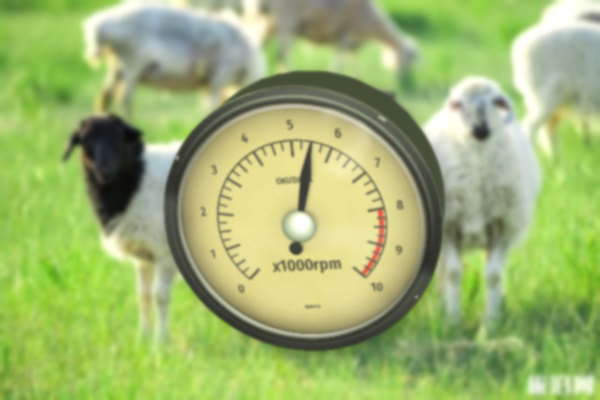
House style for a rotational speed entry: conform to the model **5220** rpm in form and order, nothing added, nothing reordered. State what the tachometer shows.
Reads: **5500** rpm
